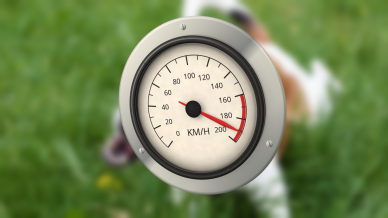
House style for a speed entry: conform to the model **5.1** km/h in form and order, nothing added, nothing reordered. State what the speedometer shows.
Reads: **190** km/h
